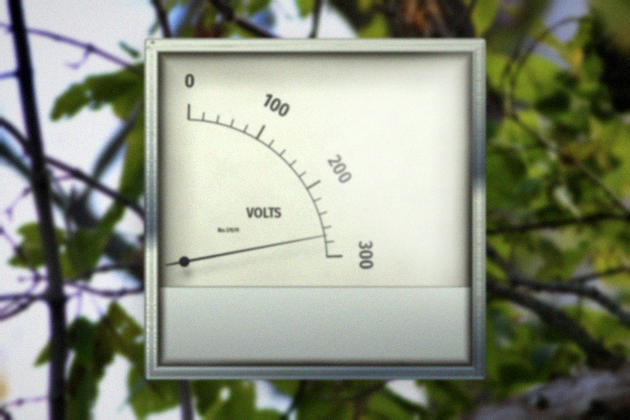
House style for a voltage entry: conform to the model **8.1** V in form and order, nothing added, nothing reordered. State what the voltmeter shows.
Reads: **270** V
